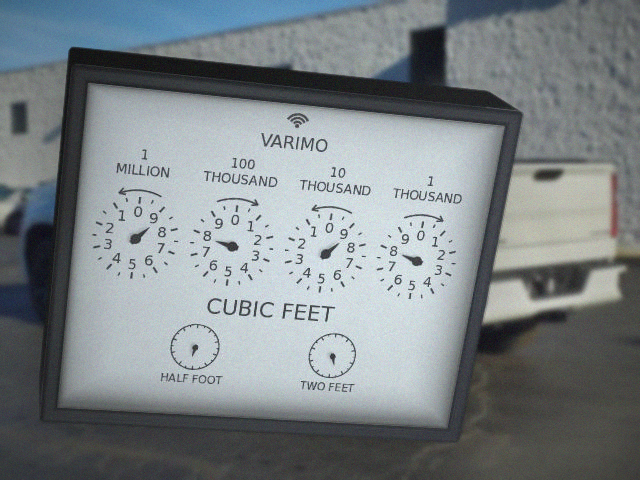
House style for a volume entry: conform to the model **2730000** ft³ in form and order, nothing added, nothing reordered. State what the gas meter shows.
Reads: **878800** ft³
